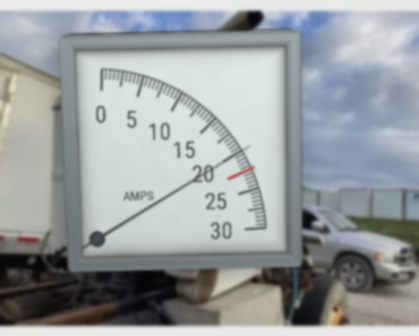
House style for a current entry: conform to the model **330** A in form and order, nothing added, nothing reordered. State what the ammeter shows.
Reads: **20** A
